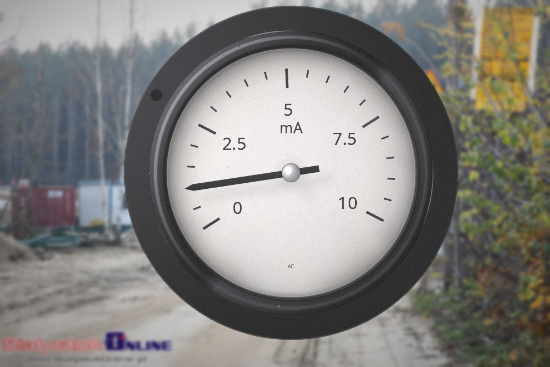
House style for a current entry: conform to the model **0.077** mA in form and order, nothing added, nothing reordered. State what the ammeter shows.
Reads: **1** mA
